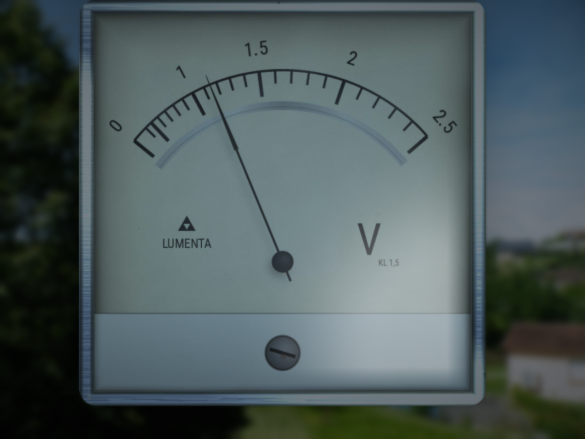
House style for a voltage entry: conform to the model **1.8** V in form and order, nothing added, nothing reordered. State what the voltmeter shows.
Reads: **1.15** V
